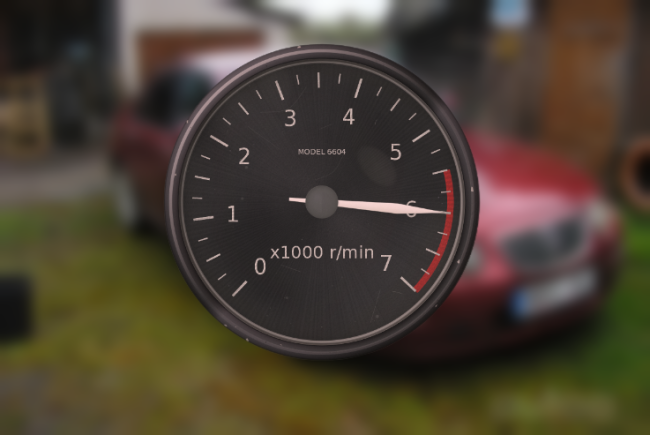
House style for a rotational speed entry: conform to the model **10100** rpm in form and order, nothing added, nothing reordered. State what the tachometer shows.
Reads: **6000** rpm
